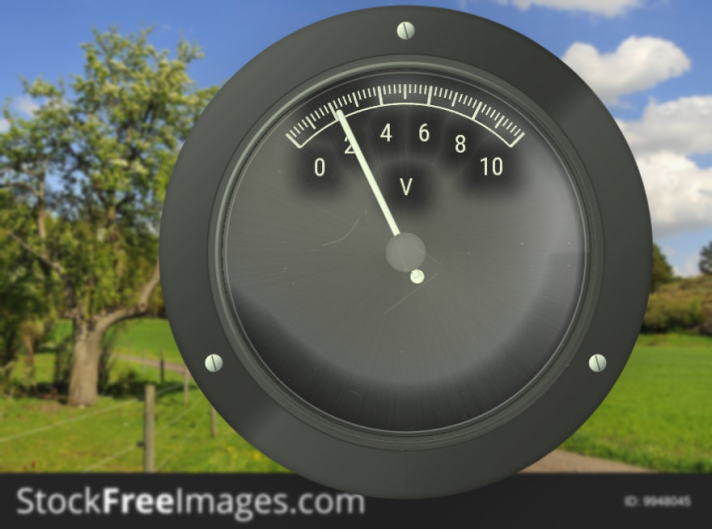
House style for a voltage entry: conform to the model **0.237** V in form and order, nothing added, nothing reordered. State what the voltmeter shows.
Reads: **2.2** V
